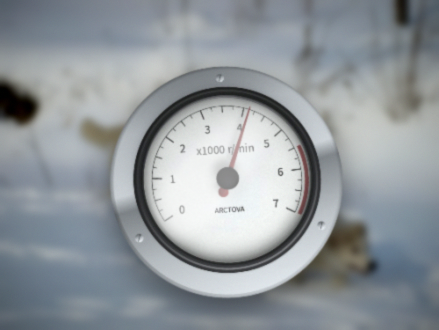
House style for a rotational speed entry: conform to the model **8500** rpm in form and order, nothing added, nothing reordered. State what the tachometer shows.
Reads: **4125** rpm
